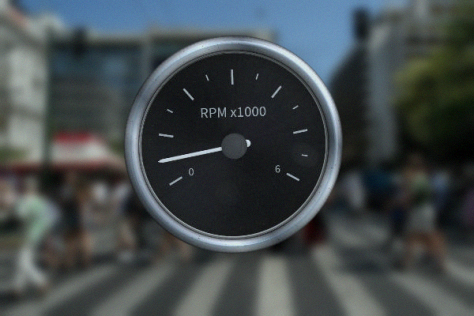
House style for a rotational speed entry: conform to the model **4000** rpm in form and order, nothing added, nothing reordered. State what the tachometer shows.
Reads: **500** rpm
